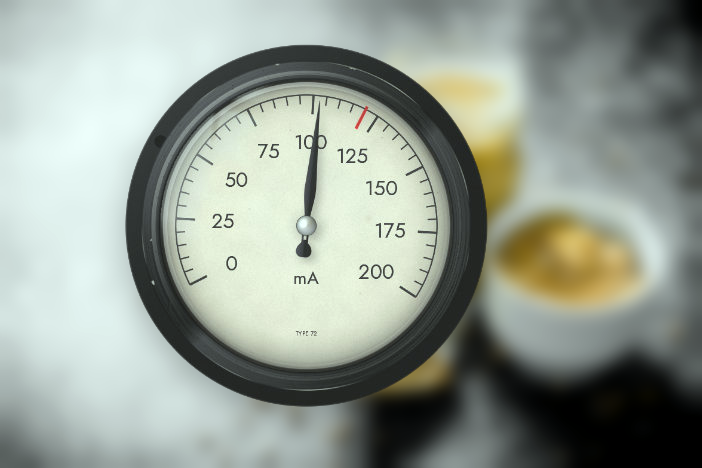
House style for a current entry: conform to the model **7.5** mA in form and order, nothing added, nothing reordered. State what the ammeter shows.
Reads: **102.5** mA
